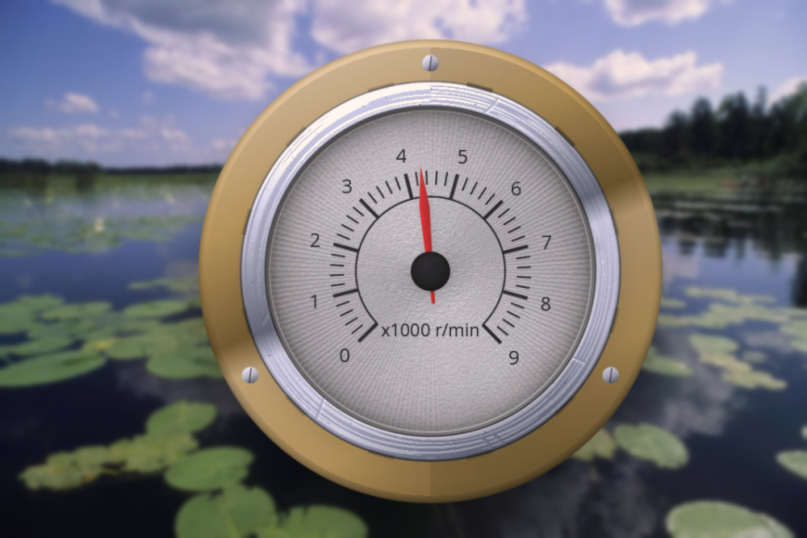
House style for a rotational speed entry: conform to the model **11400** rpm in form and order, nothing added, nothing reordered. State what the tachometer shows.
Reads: **4300** rpm
